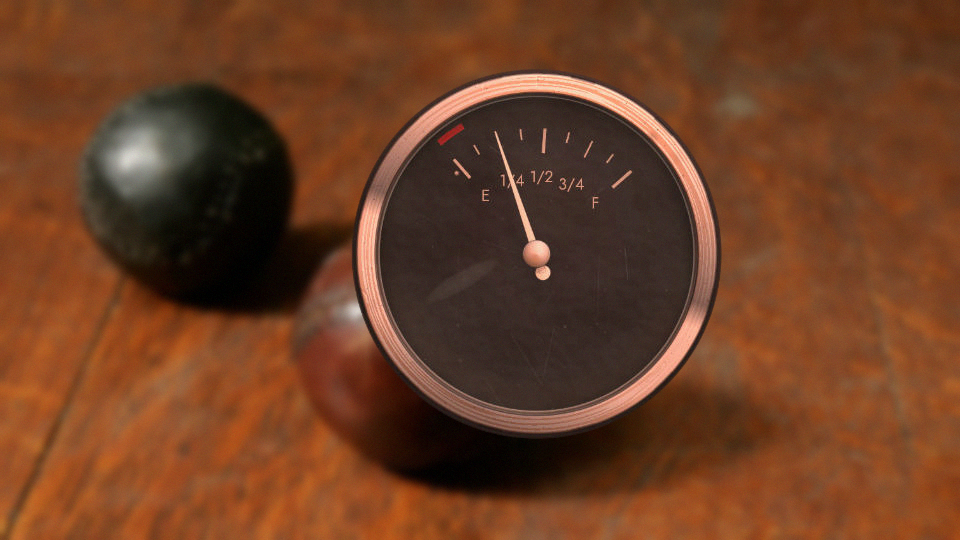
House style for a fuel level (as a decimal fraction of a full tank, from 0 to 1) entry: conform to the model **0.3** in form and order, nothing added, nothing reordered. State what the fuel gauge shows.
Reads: **0.25**
